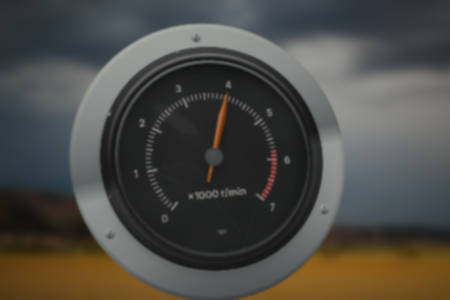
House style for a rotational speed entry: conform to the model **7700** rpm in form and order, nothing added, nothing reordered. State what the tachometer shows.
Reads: **4000** rpm
